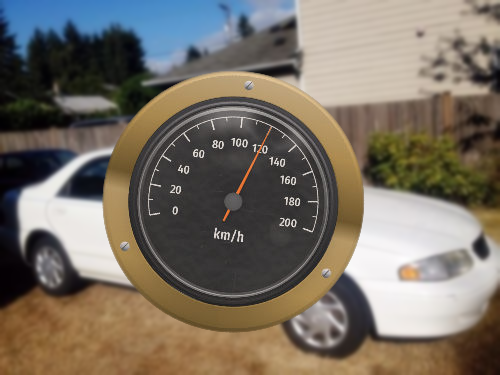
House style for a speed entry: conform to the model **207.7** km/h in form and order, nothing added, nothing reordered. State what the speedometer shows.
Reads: **120** km/h
